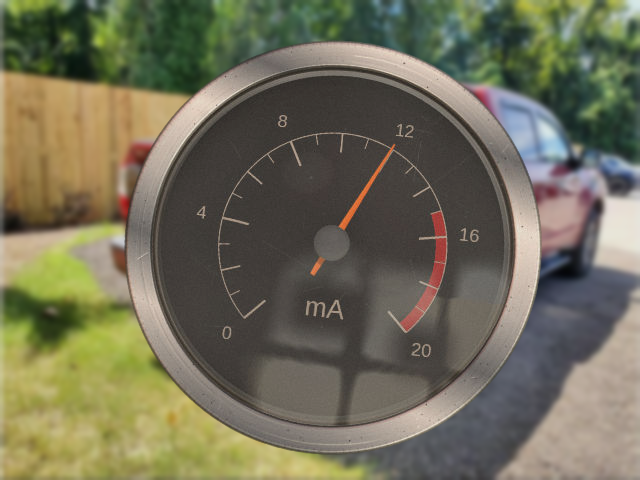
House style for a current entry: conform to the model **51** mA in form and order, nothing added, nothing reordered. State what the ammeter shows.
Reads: **12** mA
